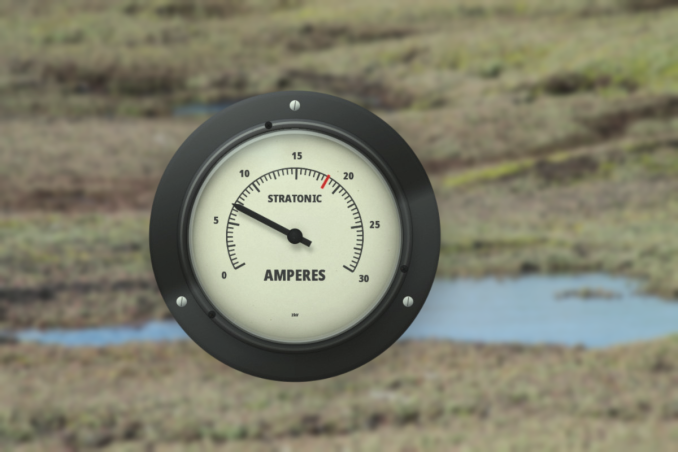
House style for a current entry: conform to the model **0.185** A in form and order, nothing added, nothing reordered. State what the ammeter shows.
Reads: **7** A
